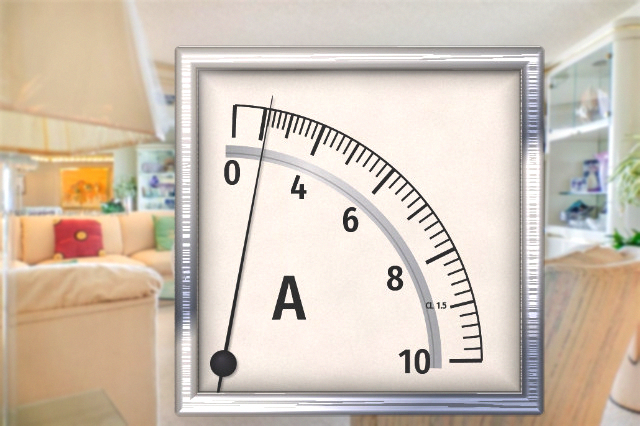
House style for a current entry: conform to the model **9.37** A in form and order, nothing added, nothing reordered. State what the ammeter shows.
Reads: **2.2** A
